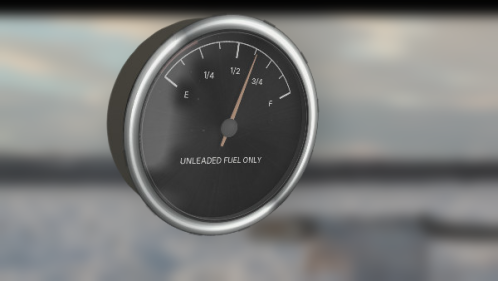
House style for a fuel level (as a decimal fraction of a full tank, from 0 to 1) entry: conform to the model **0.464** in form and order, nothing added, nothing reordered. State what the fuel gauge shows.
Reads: **0.625**
